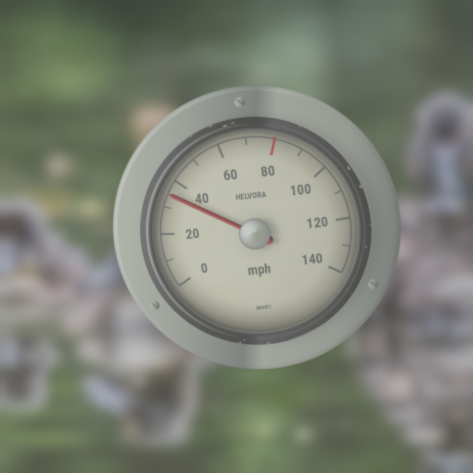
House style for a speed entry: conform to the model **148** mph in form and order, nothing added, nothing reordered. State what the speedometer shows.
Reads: **35** mph
